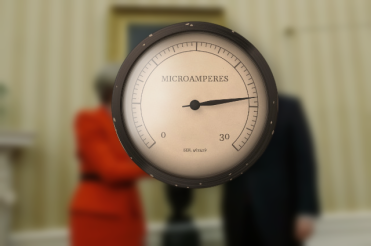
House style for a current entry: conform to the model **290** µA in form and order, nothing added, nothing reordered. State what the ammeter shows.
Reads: **24** µA
